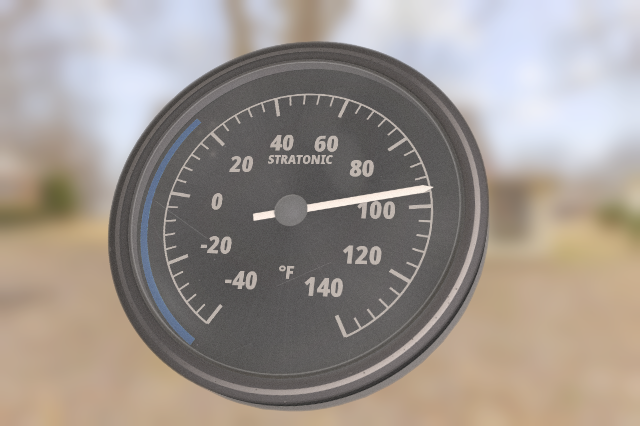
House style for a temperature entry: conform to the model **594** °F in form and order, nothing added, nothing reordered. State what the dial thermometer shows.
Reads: **96** °F
